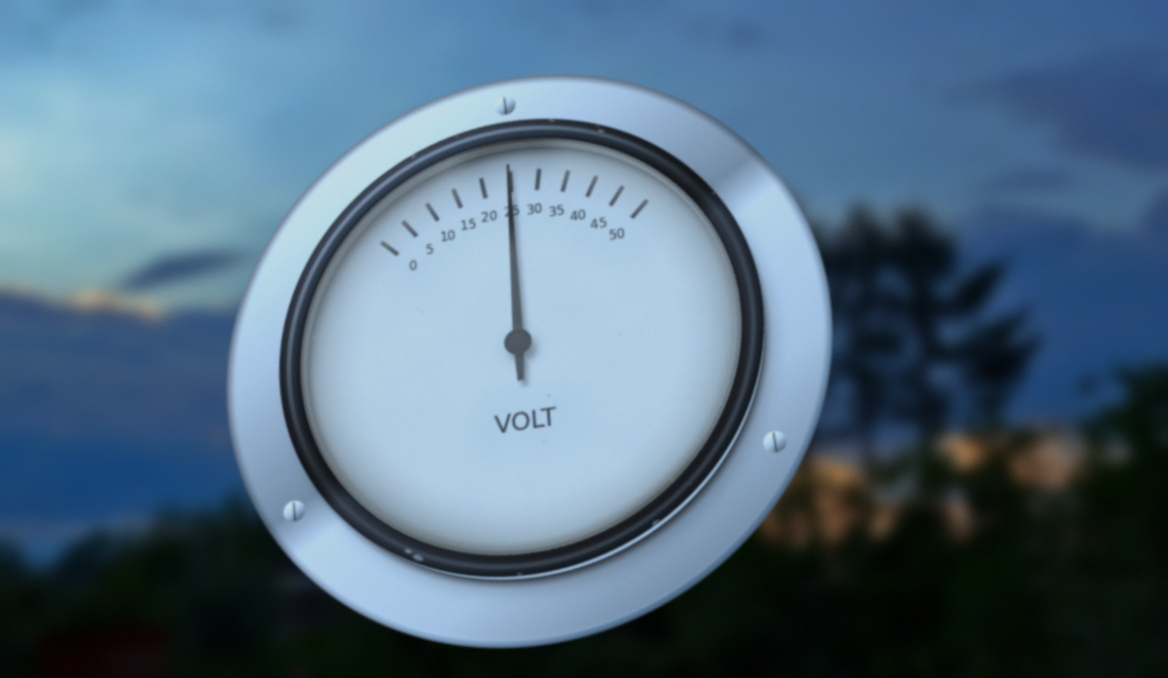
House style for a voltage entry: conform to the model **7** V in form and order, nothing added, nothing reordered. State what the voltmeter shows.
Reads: **25** V
